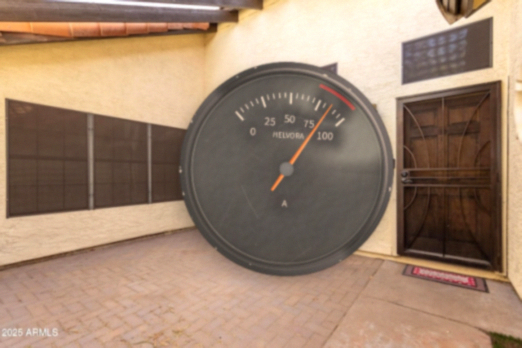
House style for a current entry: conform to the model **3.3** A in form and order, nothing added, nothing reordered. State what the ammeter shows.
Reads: **85** A
